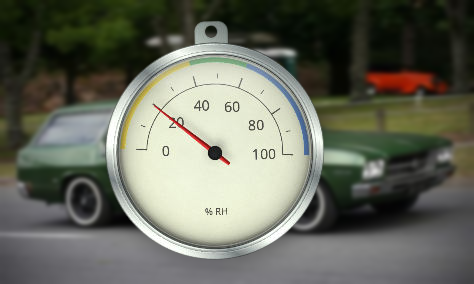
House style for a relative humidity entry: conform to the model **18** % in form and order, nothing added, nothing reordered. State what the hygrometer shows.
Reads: **20** %
